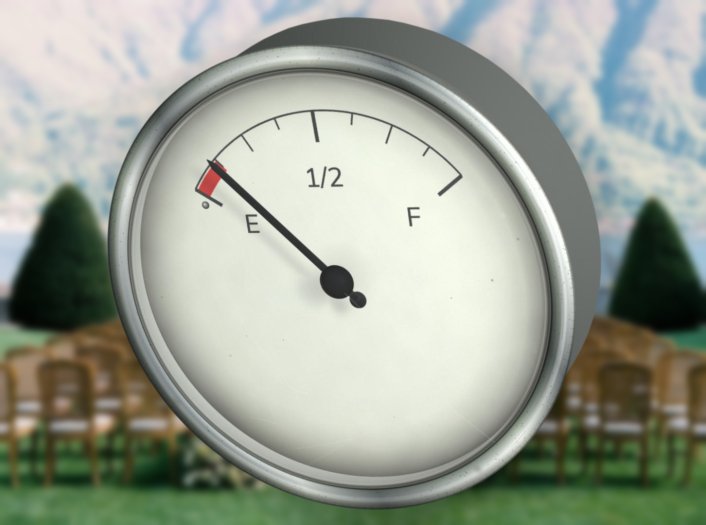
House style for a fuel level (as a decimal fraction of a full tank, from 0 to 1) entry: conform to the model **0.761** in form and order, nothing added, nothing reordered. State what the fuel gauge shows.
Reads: **0.125**
